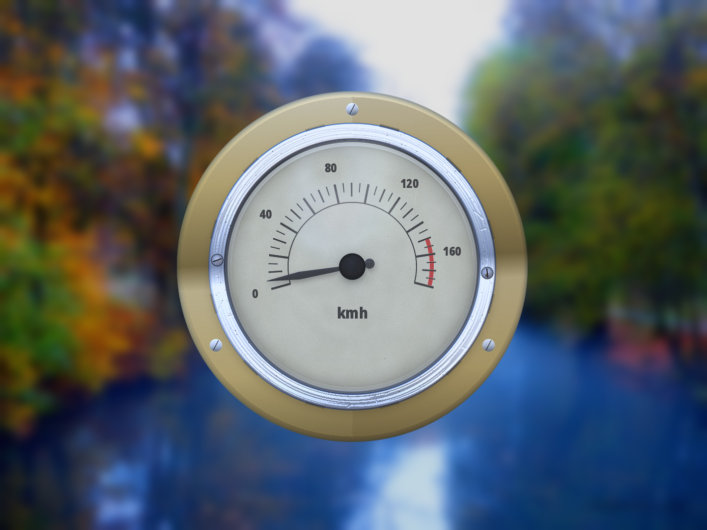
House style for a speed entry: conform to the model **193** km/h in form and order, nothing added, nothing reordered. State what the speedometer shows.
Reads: **5** km/h
